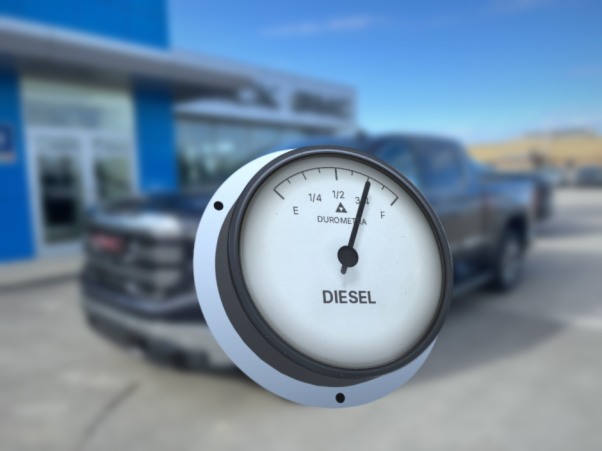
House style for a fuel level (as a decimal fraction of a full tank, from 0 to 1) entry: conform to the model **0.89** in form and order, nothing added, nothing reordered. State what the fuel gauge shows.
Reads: **0.75**
